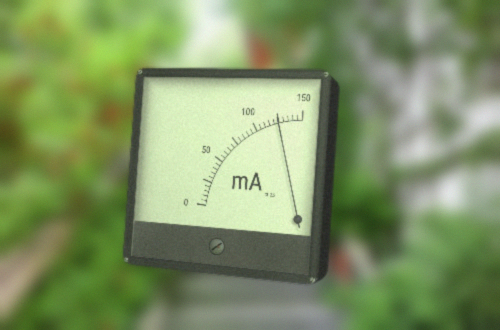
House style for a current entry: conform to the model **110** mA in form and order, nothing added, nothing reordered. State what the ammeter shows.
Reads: **125** mA
